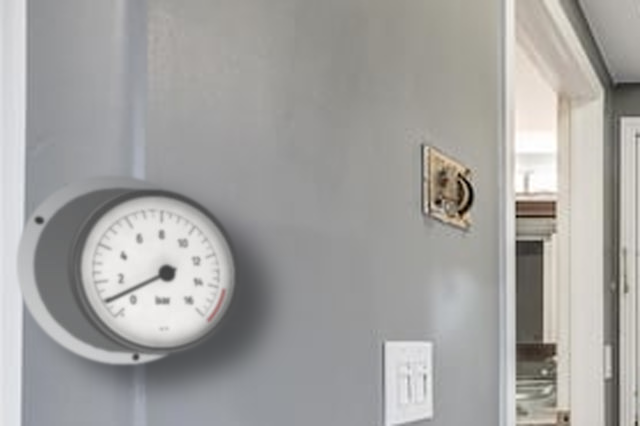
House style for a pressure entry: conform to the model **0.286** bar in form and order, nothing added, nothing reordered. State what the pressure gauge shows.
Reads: **1** bar
